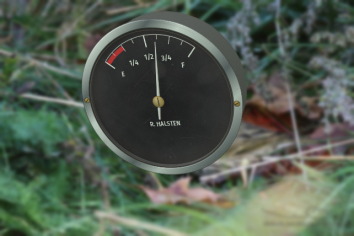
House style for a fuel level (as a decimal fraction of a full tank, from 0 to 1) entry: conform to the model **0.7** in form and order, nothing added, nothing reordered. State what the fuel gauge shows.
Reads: **0.625**
